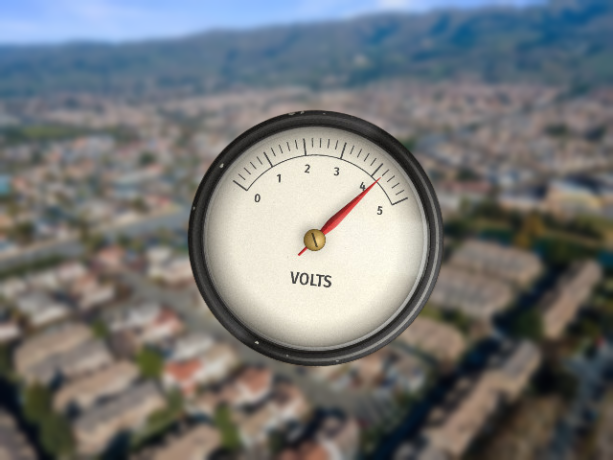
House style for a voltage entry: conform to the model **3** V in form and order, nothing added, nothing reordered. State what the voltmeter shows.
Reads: **4.2** V
